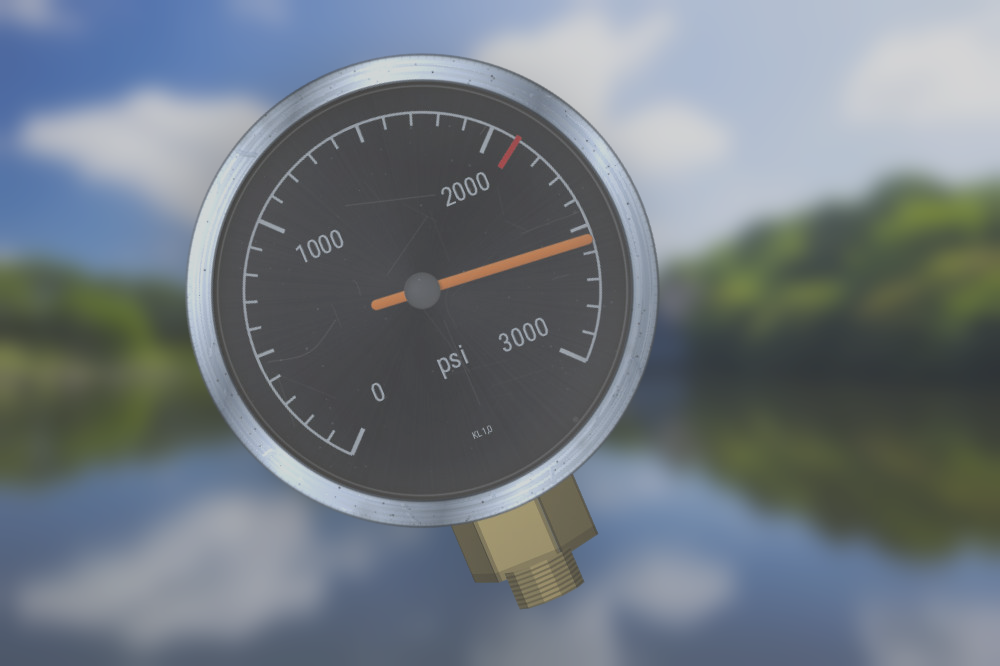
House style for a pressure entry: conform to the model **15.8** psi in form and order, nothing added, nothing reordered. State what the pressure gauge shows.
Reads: **2550** psi
